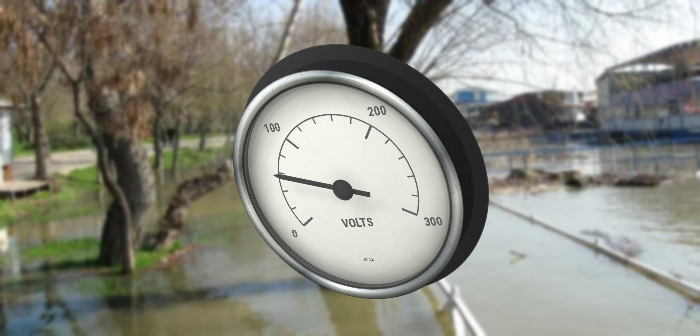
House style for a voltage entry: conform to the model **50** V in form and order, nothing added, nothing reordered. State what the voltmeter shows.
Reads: **60** V
